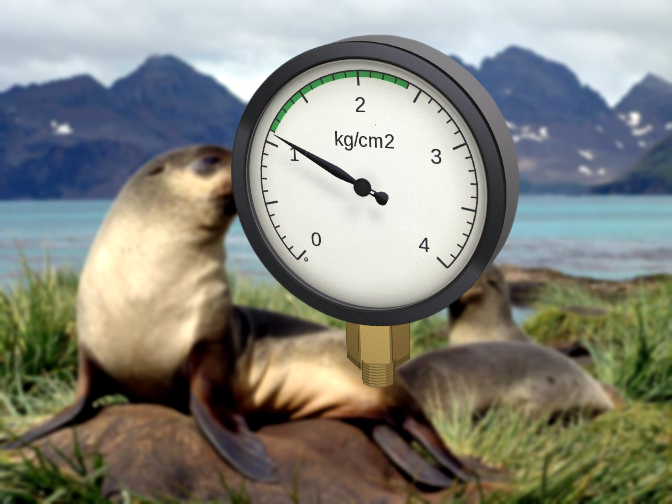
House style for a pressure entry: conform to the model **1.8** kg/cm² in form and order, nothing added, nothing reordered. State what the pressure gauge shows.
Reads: **1.1** kg/cm²
